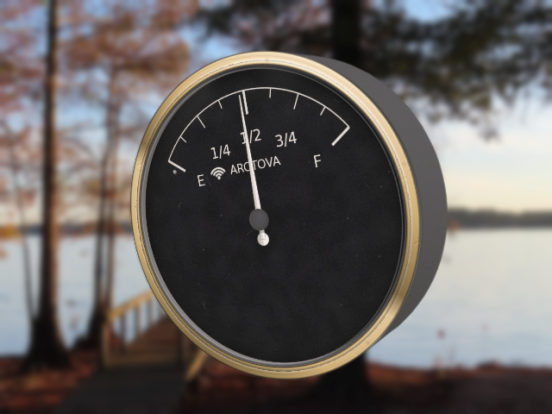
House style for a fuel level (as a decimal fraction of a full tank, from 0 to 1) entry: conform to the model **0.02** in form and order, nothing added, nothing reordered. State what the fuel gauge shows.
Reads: **0.5**
